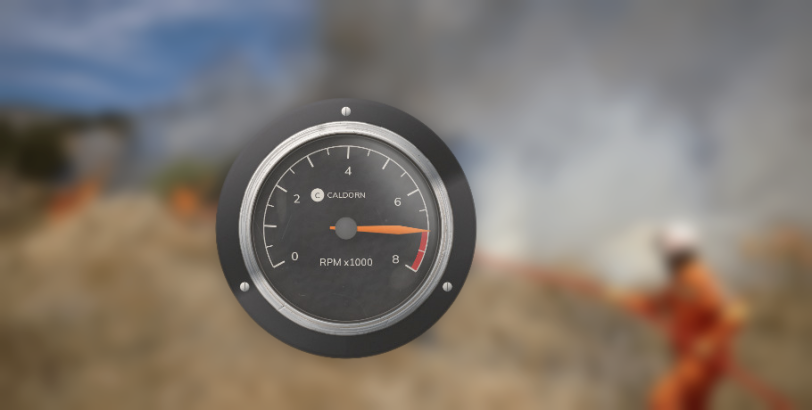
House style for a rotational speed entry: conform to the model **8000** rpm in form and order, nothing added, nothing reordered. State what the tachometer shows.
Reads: **7000** rpm
